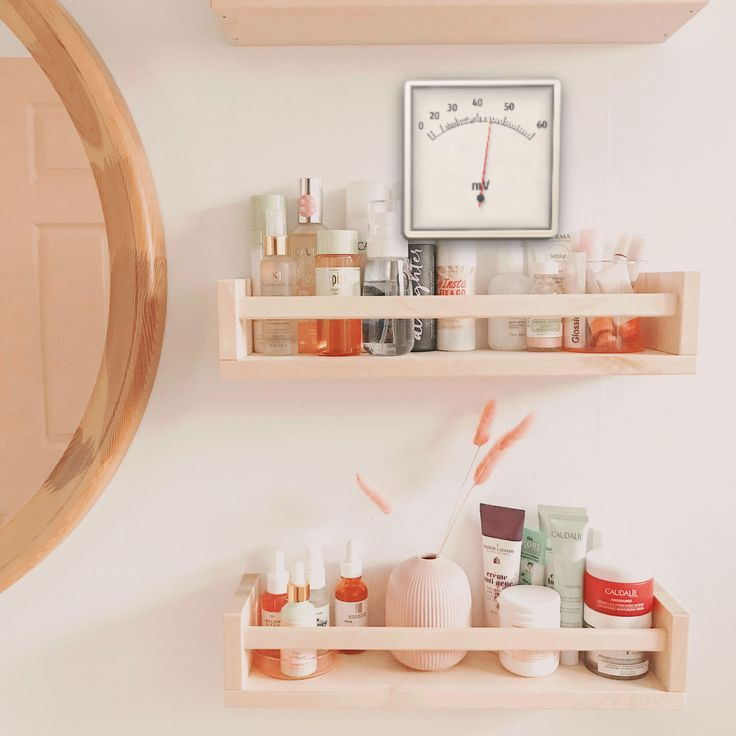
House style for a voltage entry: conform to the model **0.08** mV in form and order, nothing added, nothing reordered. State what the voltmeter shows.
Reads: **45** mV
